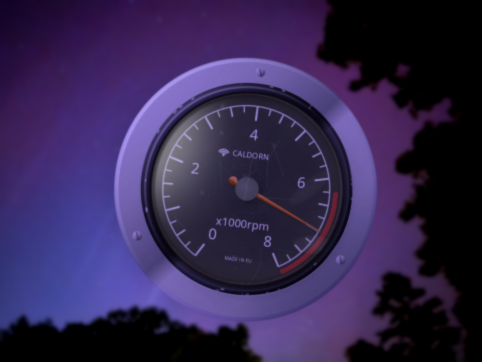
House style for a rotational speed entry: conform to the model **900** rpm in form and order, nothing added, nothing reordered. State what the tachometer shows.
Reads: **7000** rpm
